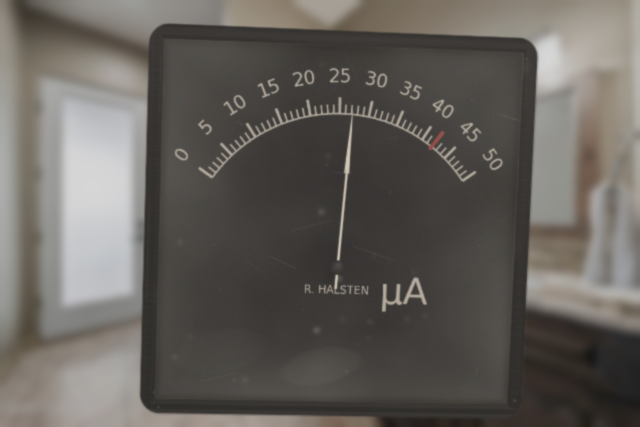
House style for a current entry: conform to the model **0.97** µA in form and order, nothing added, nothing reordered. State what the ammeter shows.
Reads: **27** µA
